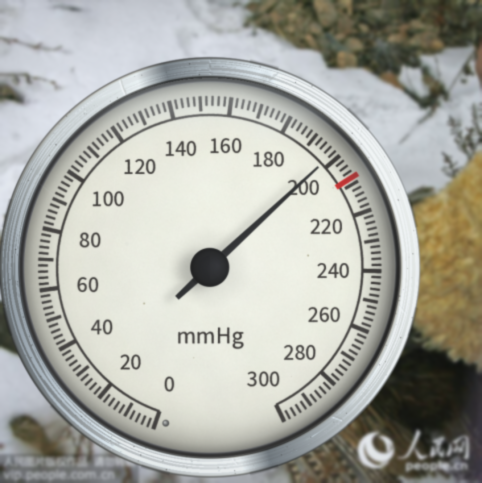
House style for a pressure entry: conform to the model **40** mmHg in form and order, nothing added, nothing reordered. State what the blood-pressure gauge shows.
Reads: **198** mmHg
